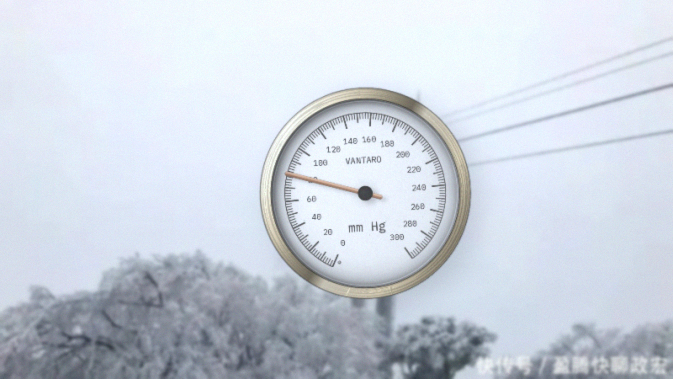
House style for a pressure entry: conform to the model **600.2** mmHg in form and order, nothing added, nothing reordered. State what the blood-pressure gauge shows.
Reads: **80** mmHg
